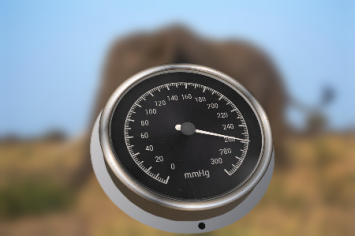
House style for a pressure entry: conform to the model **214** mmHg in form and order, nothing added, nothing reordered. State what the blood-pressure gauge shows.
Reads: **260** mmHg
